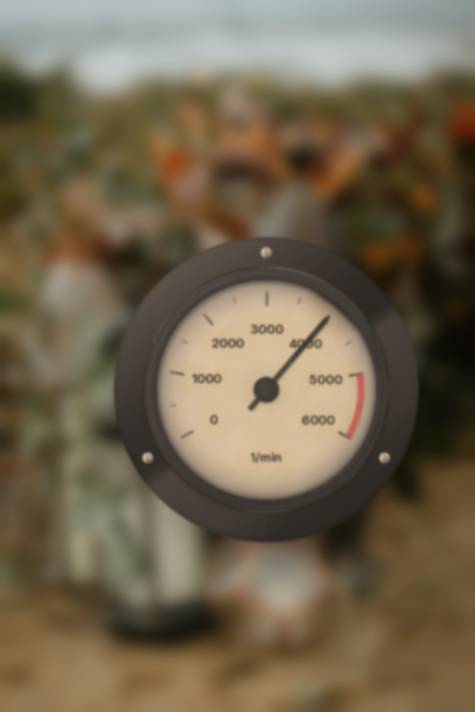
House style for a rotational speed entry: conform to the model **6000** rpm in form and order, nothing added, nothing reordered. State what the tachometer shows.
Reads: **4000** rpm
